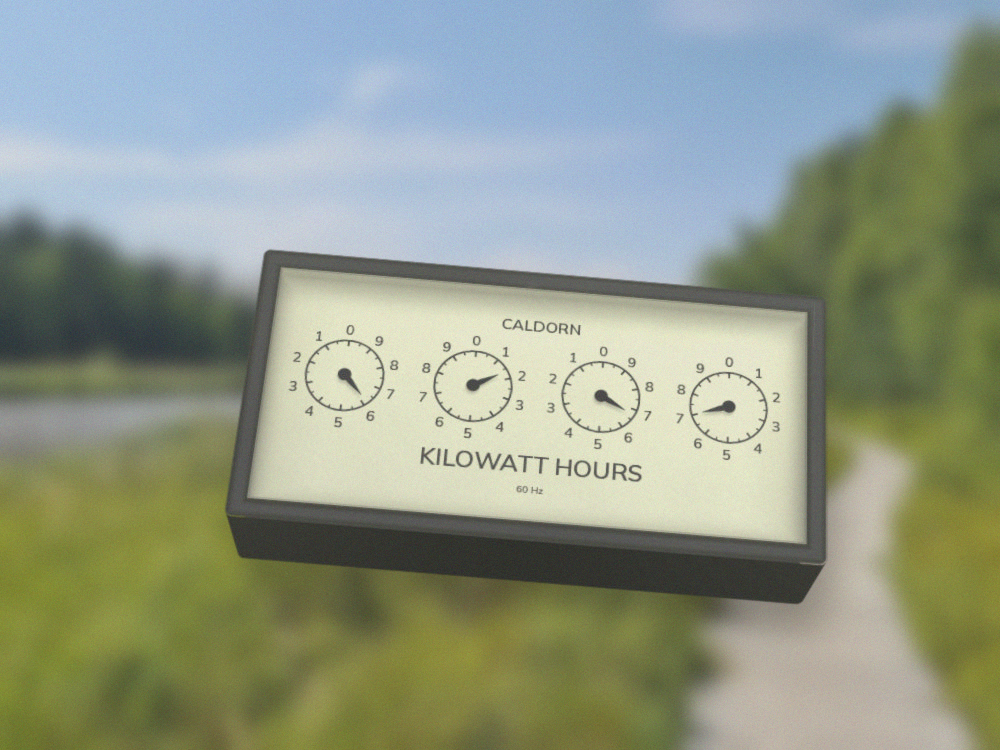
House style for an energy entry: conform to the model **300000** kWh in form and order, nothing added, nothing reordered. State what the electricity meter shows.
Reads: **6167** kWh
